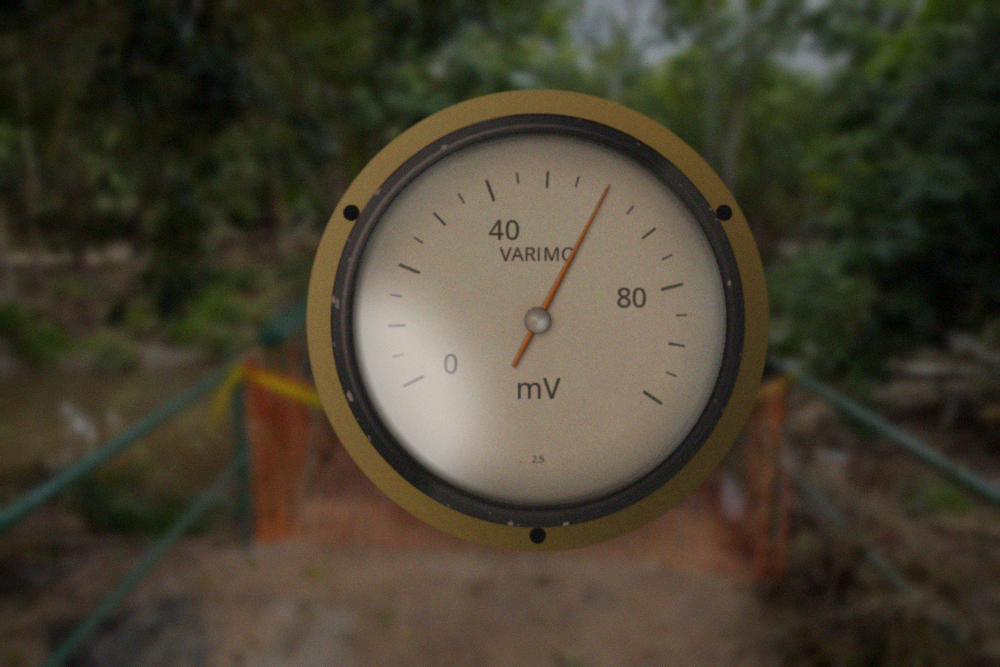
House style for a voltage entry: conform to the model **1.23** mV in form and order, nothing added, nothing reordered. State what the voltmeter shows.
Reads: **60** mV
